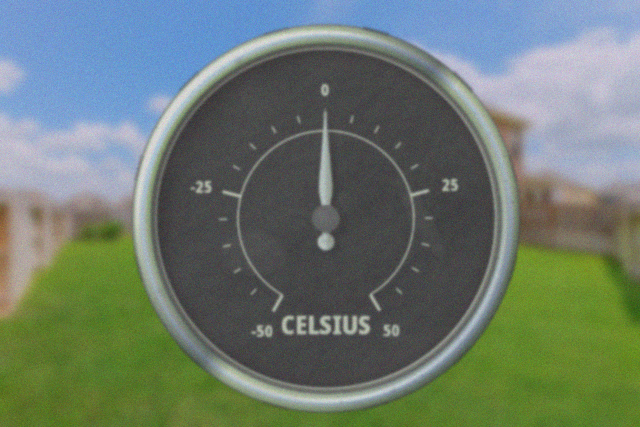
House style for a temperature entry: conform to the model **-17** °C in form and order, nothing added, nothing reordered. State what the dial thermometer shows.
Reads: **0** °C
